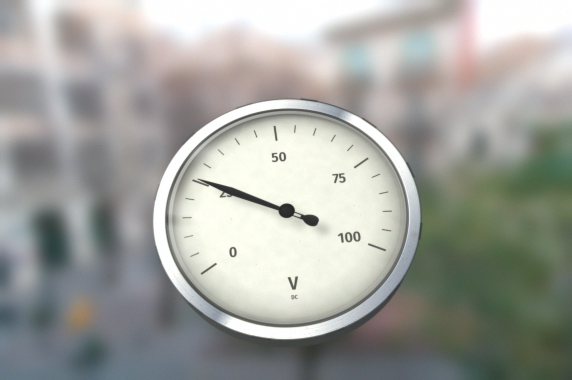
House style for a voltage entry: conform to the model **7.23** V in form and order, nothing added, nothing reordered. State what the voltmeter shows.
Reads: **25** V
